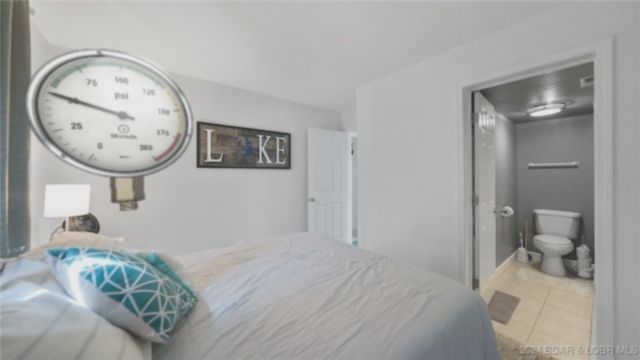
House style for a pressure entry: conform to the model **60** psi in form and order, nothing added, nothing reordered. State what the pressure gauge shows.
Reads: **50** psi
